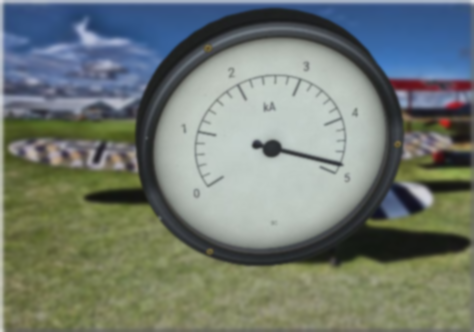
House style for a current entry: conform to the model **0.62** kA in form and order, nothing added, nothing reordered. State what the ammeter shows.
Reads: **4.8** kA
